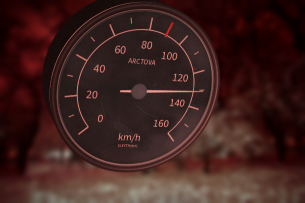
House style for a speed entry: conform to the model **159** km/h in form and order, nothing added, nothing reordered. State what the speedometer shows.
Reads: **130** km/h
